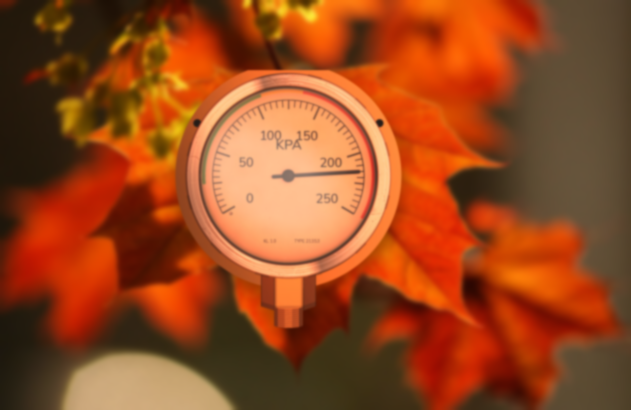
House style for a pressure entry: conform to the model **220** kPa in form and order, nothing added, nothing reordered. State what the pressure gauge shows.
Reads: **215** kPa
